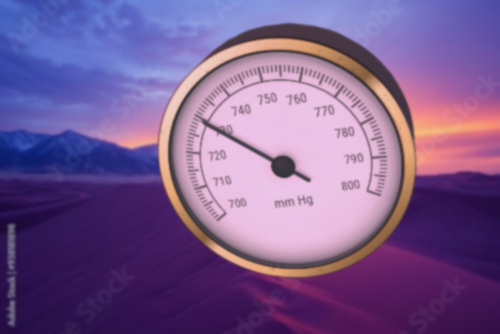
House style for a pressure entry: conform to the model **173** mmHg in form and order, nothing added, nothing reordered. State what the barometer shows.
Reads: **730** mmHg
